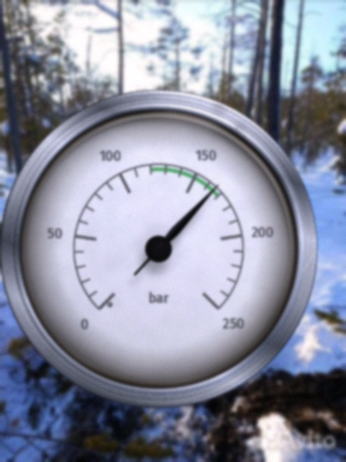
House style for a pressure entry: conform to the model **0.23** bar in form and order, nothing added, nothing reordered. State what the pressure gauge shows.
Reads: **165** bar
